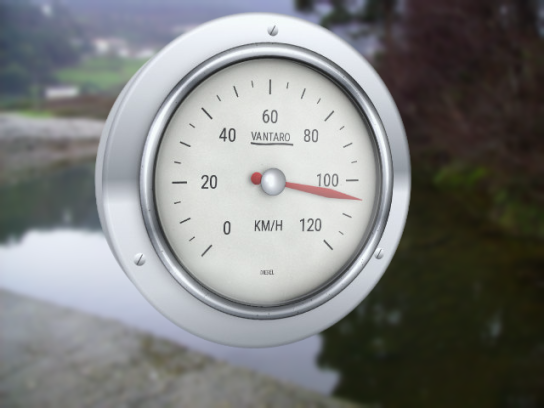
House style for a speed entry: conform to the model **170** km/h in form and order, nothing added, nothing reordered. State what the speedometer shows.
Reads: **105** km/h
